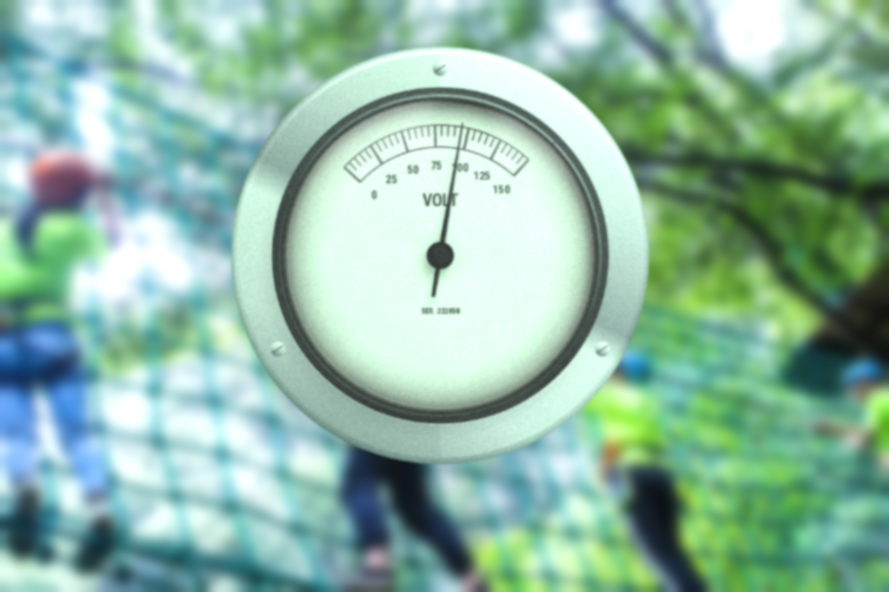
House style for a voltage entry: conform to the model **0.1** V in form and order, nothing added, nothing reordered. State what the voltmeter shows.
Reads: **95** V
